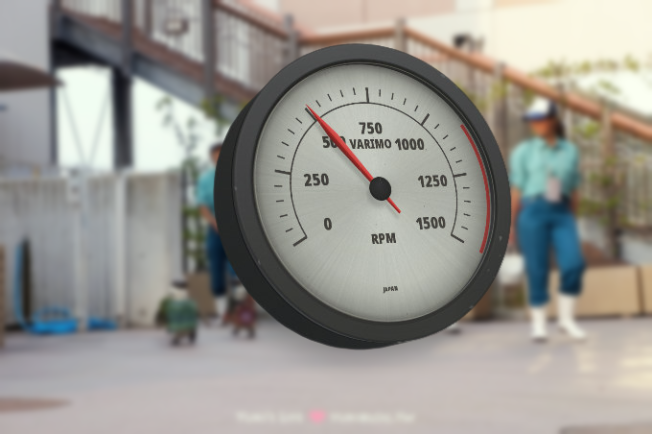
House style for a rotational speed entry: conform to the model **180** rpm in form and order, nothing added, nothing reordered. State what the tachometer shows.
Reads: **500** rpm
